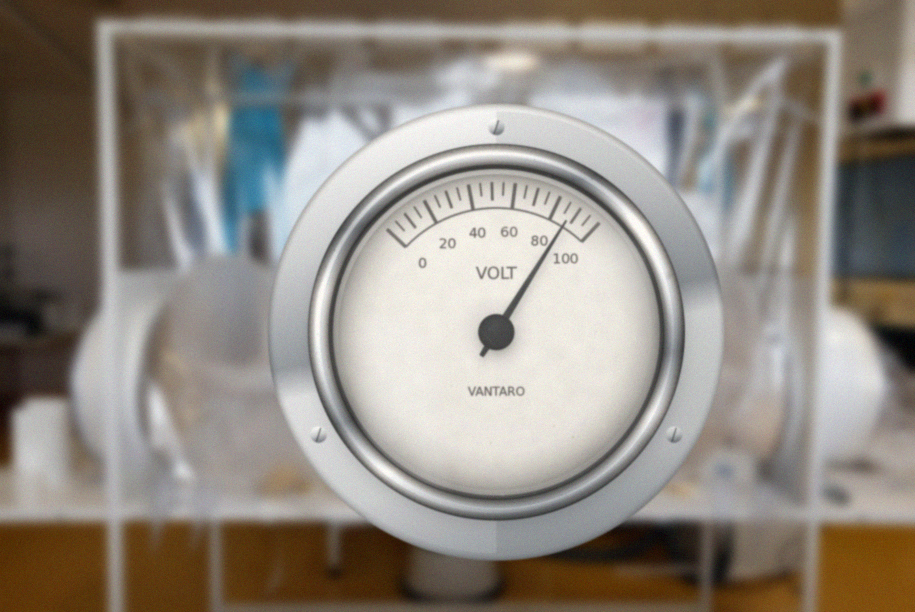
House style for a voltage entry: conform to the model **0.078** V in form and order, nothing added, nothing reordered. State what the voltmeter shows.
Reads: **87.5** V
